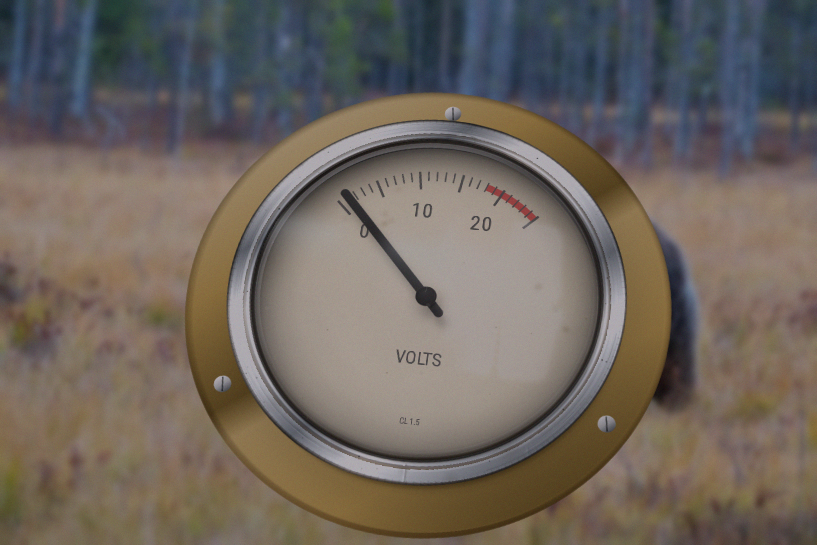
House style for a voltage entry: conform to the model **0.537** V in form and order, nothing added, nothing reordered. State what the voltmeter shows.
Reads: **1** V
